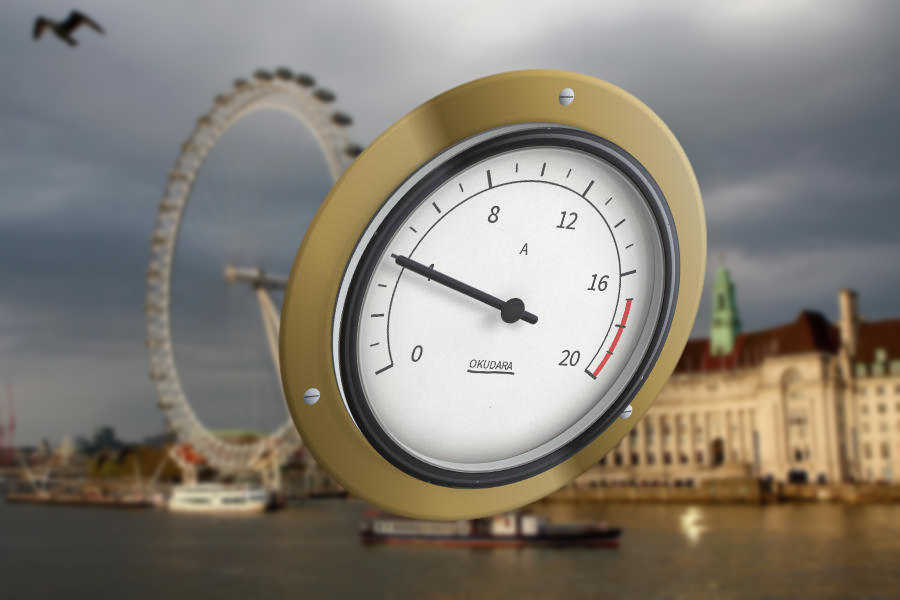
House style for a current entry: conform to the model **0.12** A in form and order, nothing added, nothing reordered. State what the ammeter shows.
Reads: **4** A
